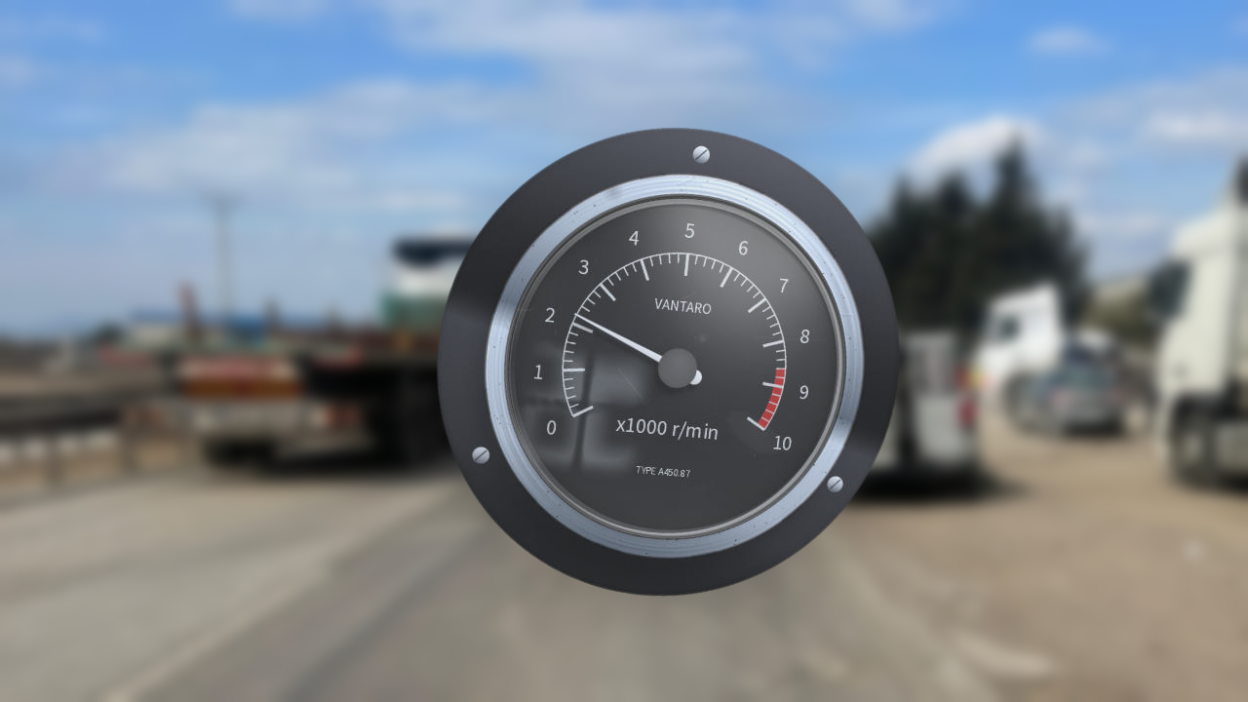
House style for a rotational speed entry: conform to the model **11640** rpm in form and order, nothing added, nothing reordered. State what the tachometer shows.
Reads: **2200** rpm
